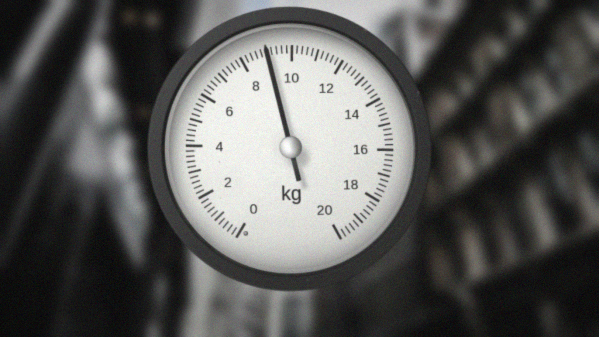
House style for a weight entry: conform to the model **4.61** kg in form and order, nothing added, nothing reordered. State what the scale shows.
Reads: **9** kg
